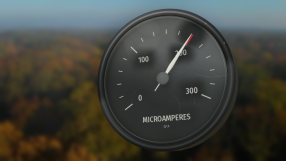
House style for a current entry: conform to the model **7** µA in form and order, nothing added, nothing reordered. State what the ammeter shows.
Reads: **200** µA
